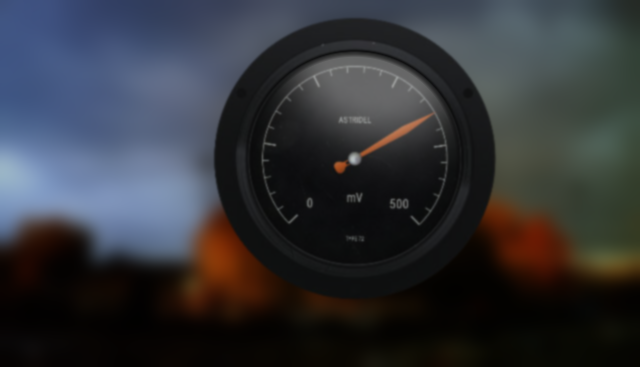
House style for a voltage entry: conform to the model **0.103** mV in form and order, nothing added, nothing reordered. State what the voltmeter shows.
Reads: **360** mV
